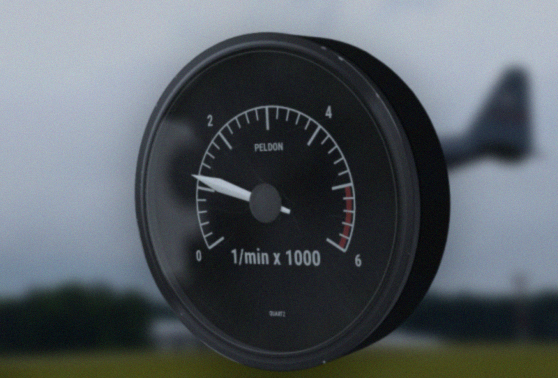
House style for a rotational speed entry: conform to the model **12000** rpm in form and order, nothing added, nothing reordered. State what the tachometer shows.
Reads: **1200** rpm
